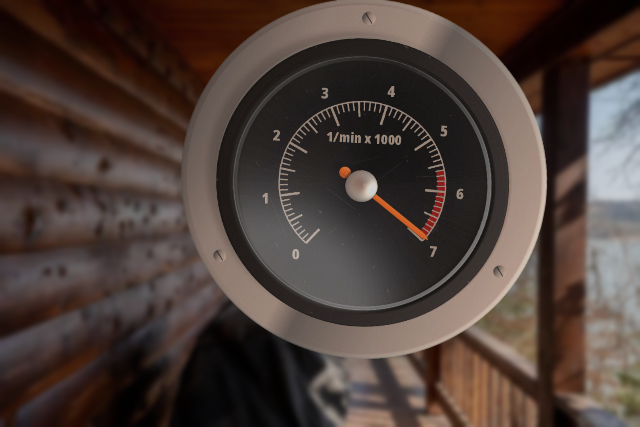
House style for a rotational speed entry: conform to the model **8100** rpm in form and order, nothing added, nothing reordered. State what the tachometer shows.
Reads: **6900** rpm
